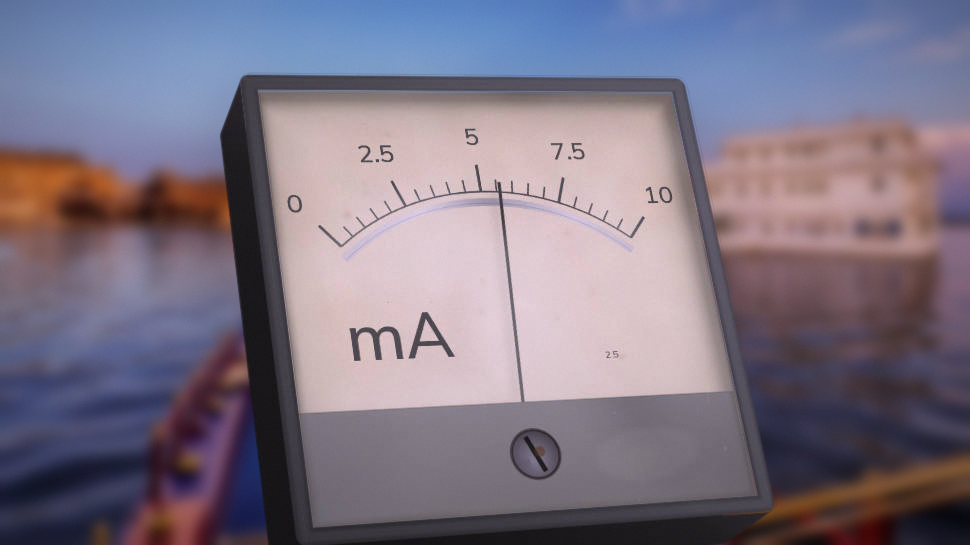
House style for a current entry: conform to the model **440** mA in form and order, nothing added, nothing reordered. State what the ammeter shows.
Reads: **5.5** mA
